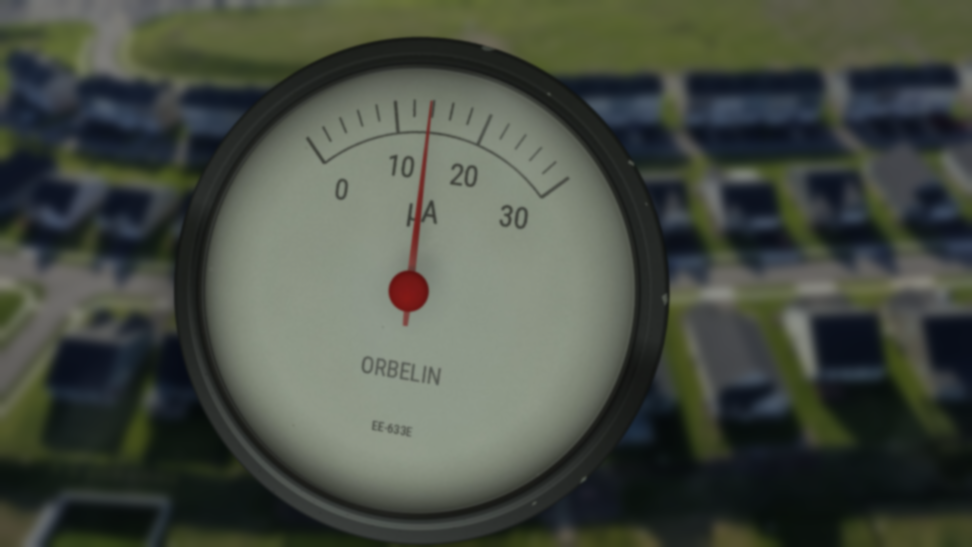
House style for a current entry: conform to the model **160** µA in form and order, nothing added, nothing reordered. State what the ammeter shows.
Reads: **14** µA
